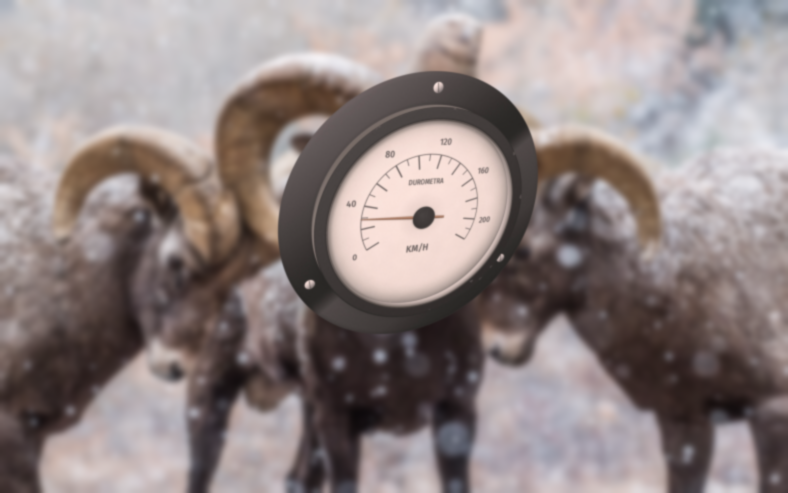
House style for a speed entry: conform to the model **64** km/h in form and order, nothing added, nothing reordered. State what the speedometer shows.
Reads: **30** km/h
